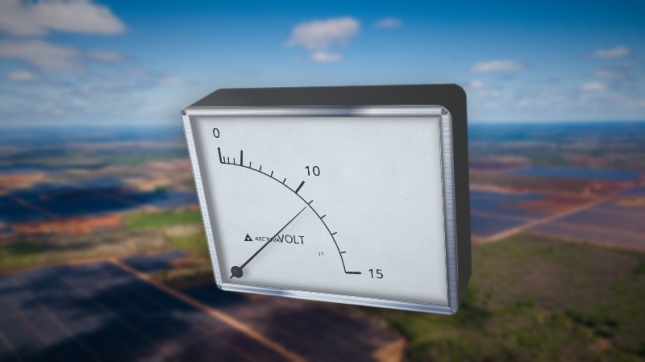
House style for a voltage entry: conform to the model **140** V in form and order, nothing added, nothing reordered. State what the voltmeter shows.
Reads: **11** V
